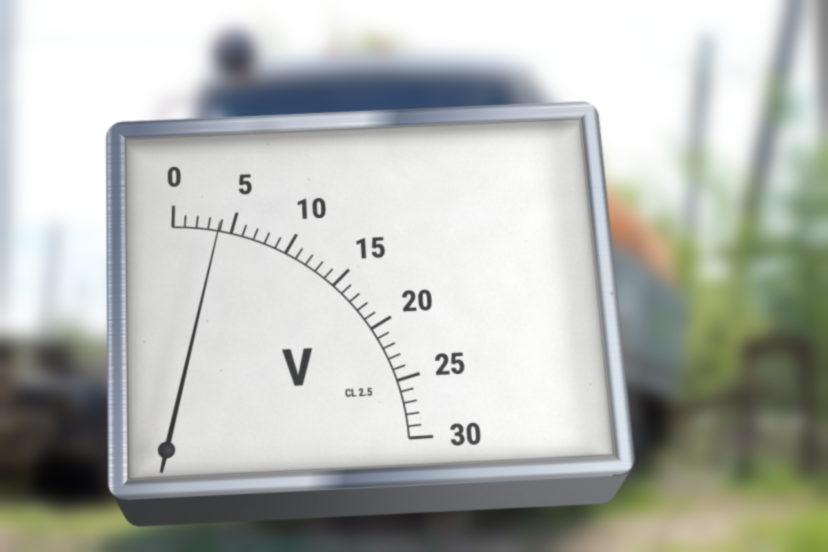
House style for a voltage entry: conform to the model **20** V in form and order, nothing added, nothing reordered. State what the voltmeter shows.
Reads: **4** V
